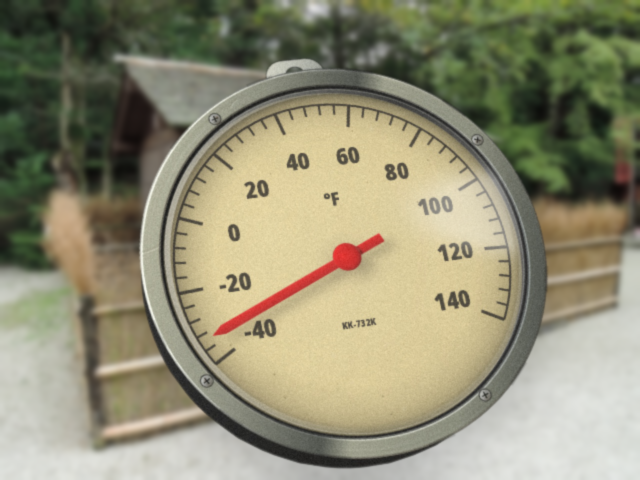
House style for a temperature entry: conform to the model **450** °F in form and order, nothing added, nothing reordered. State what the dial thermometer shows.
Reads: **-34** °F
